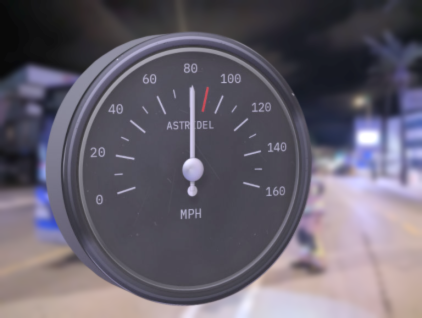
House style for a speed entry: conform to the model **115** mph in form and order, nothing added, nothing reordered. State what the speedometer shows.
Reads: **80** mph
